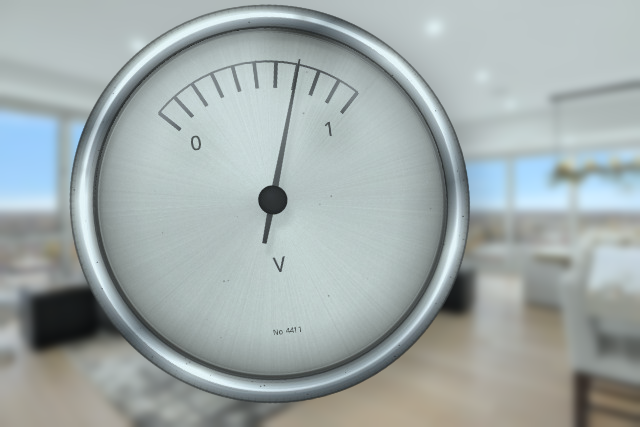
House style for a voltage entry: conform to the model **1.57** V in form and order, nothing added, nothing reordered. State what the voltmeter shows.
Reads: **0.7** V
